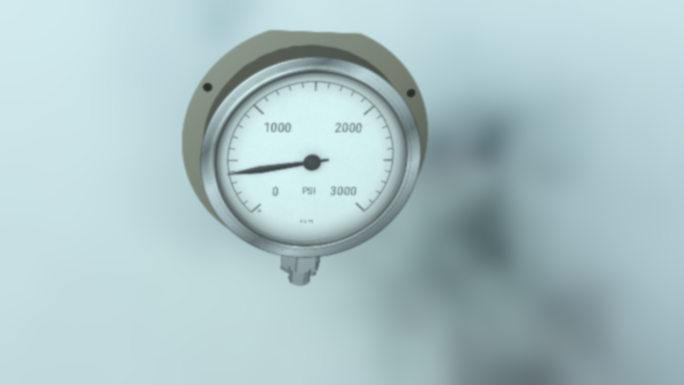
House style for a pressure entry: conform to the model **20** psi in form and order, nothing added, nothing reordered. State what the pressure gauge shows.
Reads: **400** psi
